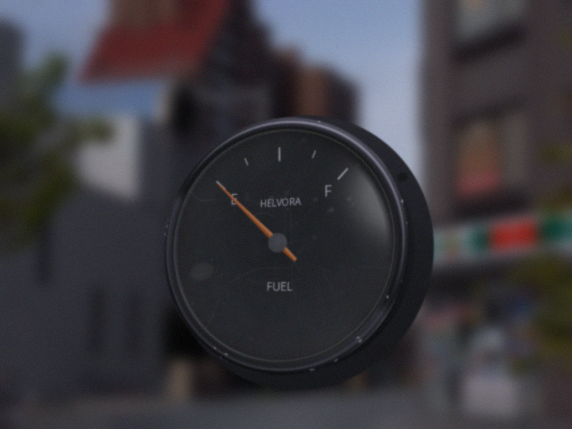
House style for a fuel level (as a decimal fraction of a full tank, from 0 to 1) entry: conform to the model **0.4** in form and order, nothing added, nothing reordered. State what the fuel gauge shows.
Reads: **0**
